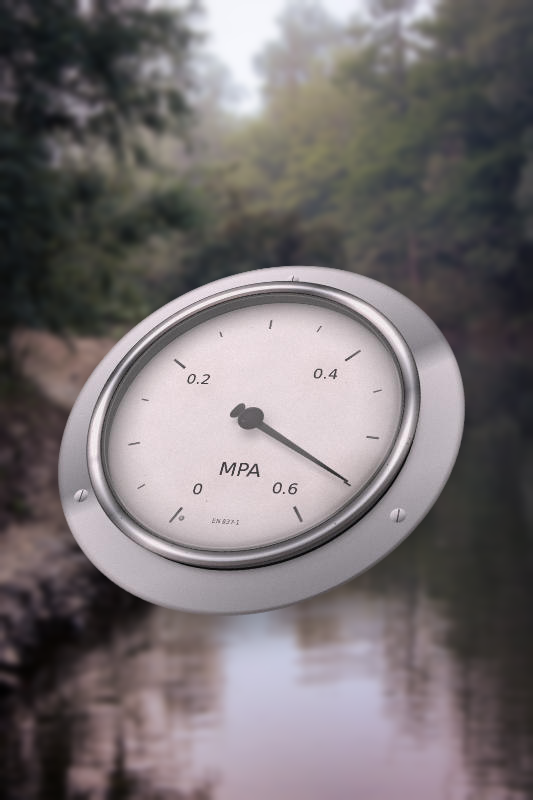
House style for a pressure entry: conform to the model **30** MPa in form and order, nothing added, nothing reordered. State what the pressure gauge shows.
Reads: **0.55** MPa
